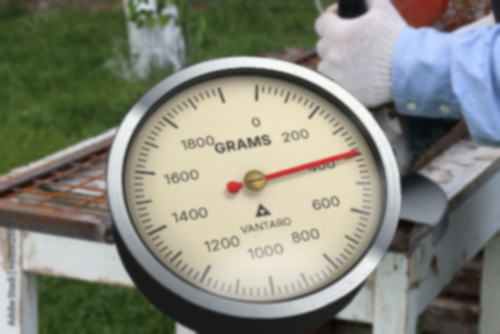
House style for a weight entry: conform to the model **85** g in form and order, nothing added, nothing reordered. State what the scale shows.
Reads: **400** g
